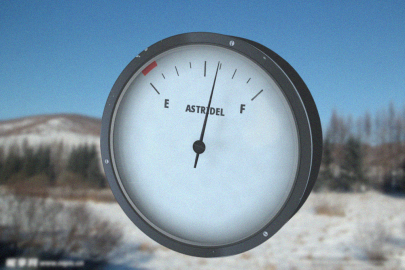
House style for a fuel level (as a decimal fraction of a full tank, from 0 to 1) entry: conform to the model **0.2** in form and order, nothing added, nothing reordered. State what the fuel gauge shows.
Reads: **0.625**
